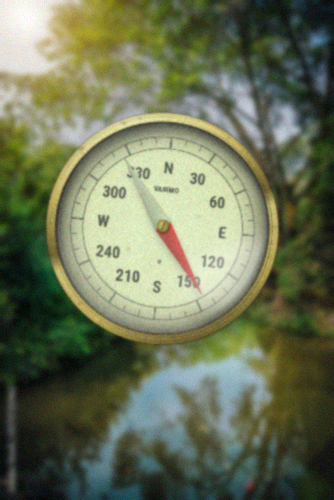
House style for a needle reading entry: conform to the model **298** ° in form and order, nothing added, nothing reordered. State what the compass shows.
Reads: **145** °
